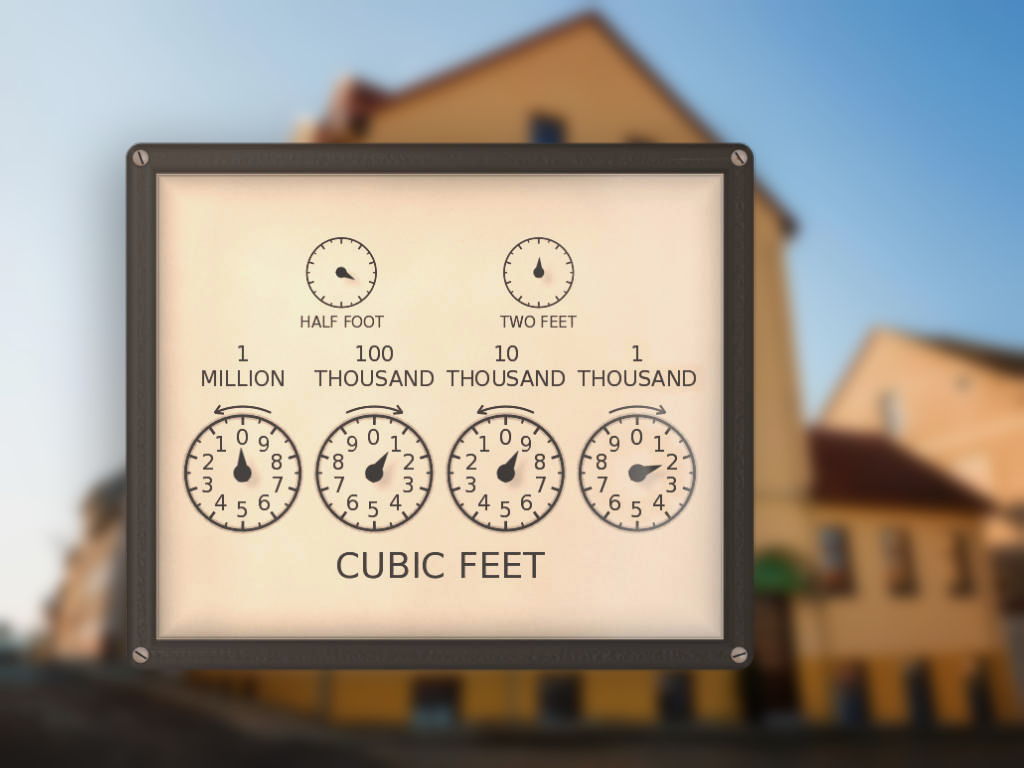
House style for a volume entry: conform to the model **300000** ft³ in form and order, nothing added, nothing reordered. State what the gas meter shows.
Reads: **9200** ft³
